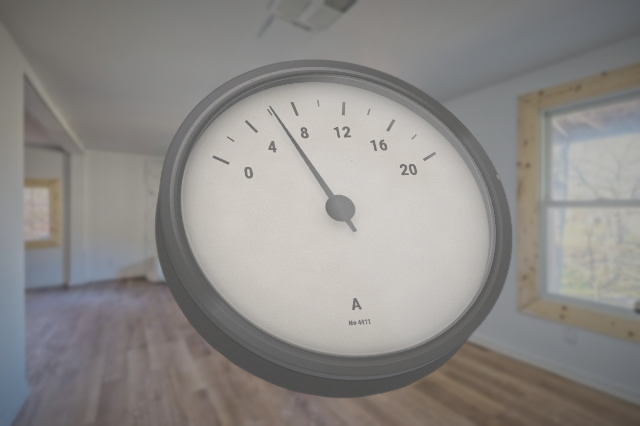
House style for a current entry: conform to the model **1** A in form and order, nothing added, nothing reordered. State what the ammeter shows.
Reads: **6** A
